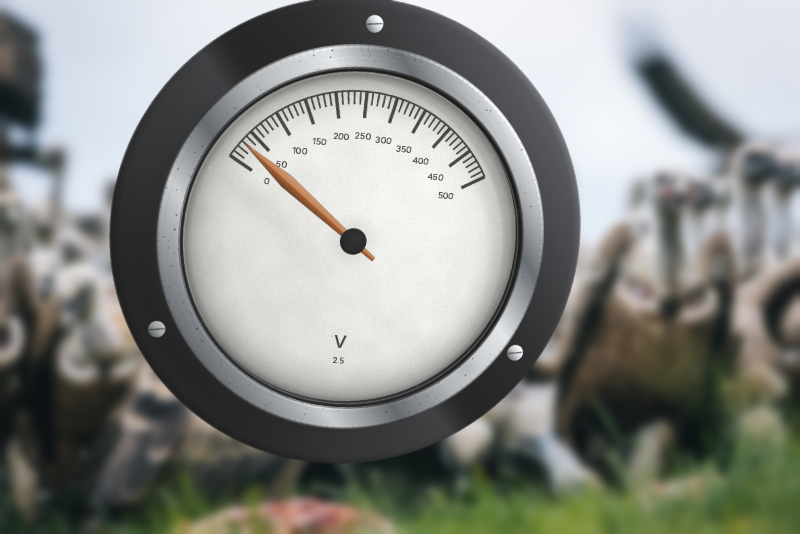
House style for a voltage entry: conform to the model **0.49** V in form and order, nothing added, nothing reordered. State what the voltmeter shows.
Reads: **30** V
